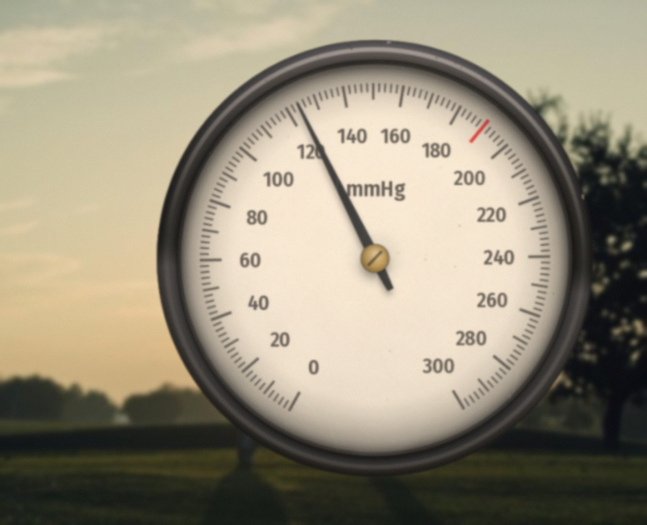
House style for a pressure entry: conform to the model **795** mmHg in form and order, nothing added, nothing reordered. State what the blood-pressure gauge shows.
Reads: **124** mmHg
